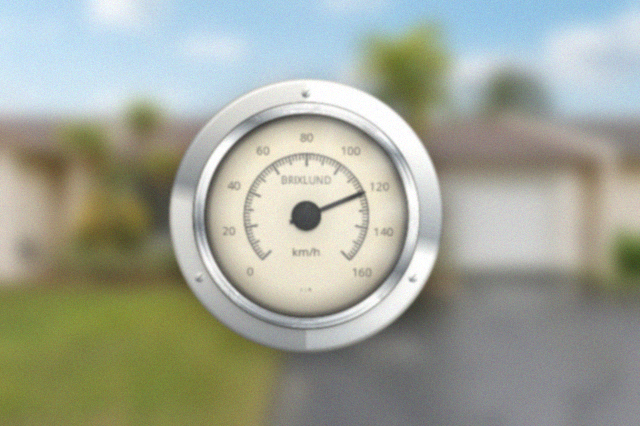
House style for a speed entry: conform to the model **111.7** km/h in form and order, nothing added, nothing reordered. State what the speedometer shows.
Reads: **120** km/h
